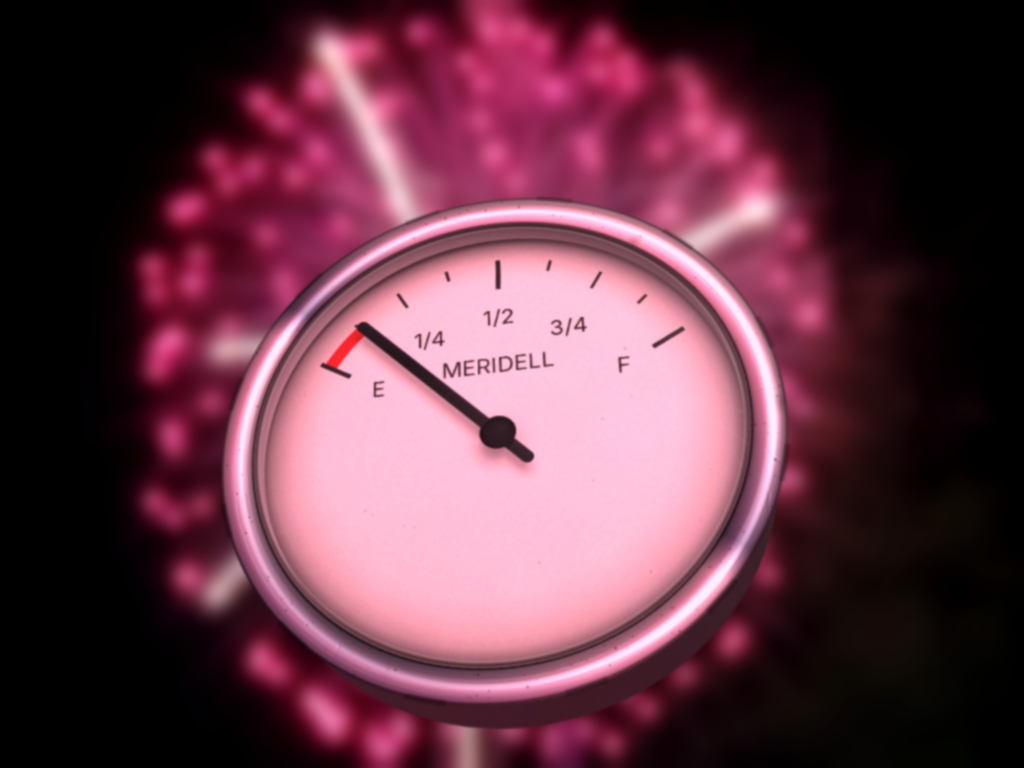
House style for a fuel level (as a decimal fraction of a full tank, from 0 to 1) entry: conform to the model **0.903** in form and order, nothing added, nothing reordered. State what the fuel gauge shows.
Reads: **0.125**
